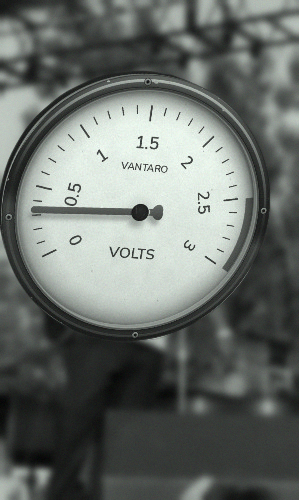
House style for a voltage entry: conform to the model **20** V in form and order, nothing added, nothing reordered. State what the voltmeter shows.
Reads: **0.35** V
